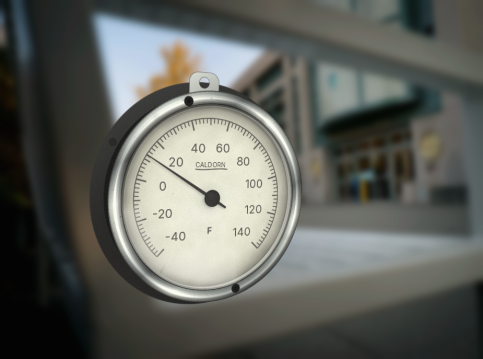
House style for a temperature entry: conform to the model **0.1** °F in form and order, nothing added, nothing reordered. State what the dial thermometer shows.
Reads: **12** °F
